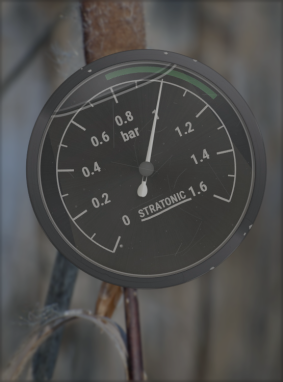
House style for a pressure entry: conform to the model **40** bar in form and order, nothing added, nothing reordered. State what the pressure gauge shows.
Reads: **1** bar
